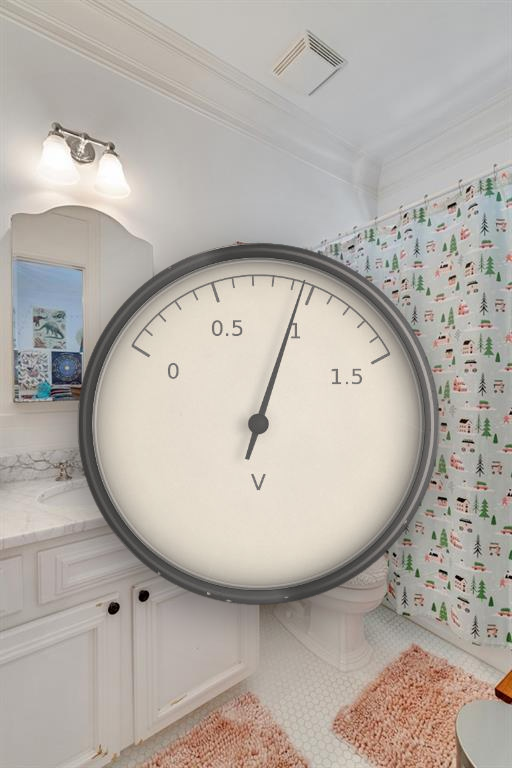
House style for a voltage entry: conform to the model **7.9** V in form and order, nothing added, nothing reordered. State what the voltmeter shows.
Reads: **0.95** V
